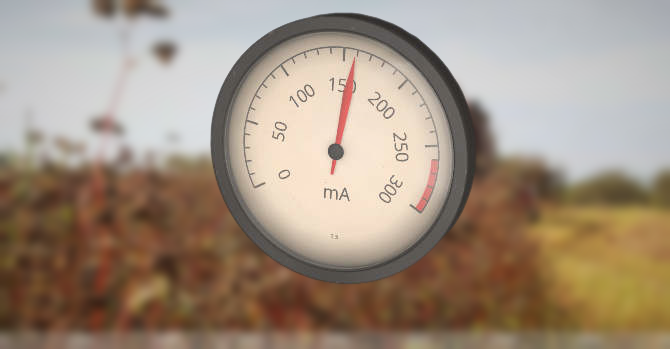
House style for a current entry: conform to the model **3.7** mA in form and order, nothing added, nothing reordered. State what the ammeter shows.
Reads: **160** mA
